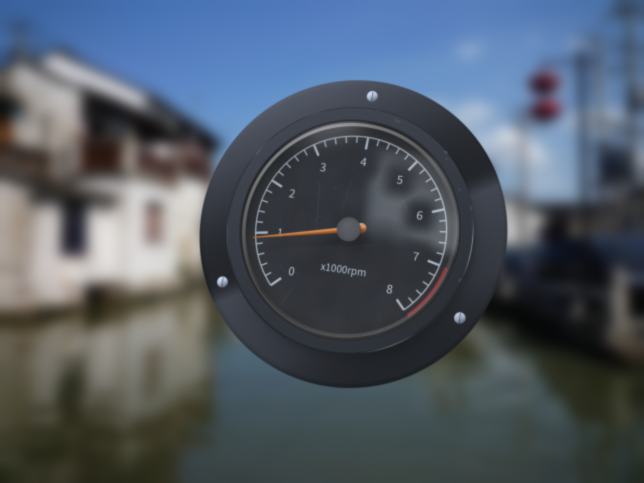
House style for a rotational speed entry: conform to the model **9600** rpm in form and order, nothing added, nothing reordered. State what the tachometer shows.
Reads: **900** rpm
